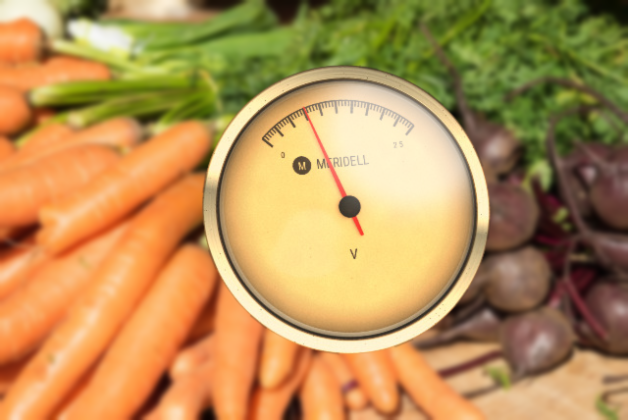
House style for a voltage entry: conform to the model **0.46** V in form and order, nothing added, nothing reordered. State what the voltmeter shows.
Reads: **0.75** V
